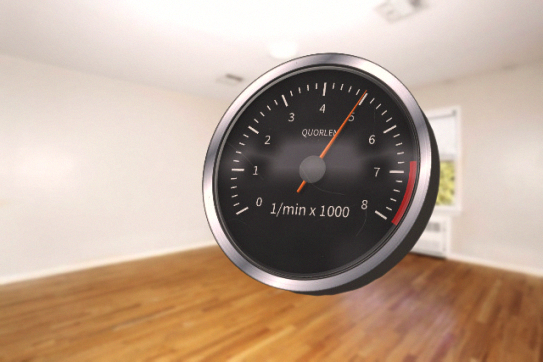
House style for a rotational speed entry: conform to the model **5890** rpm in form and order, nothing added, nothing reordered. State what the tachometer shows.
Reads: **5000** rpm
